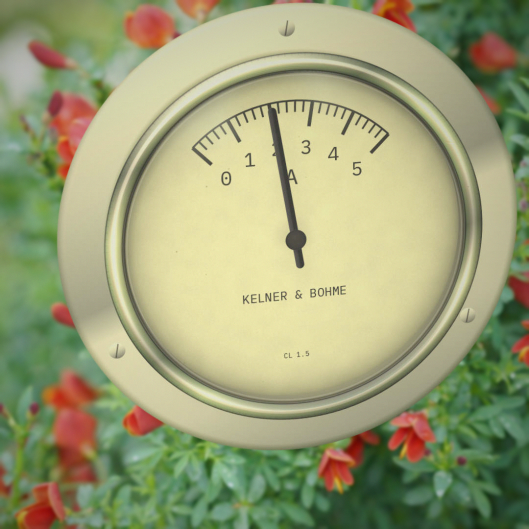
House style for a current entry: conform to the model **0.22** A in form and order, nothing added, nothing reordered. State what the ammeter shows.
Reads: **2** A
